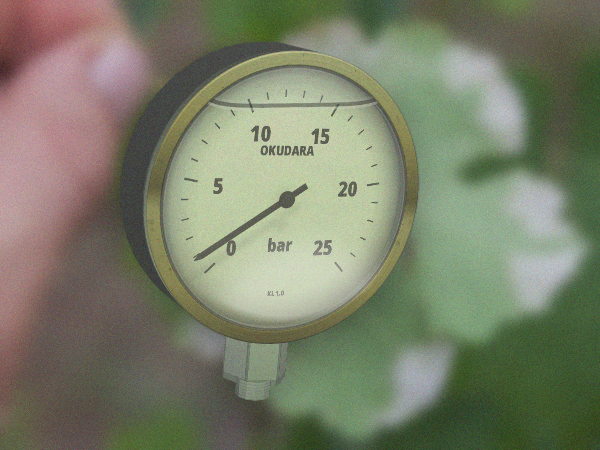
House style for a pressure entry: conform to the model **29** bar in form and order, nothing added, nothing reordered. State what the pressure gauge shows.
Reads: **1** bar
